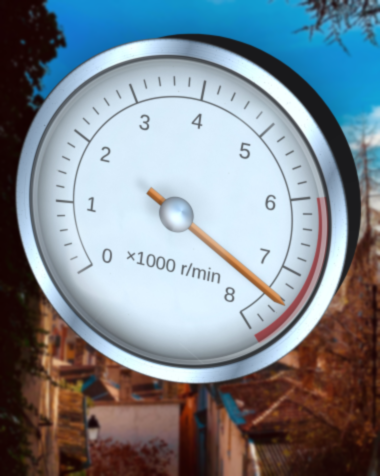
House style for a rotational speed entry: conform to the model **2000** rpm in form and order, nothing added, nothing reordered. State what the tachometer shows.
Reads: **7400** rpm
